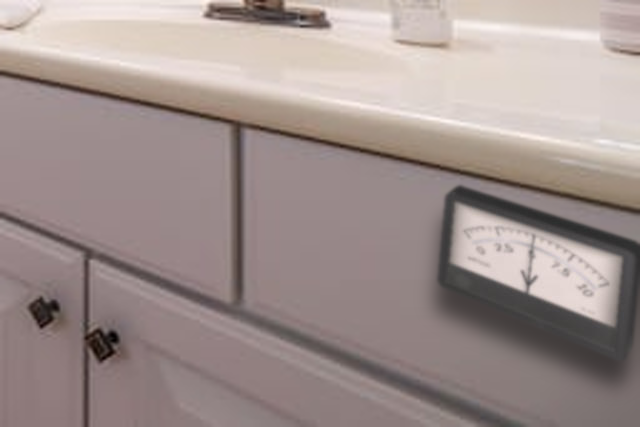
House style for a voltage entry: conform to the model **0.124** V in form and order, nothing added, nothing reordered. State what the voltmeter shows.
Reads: **5** V
